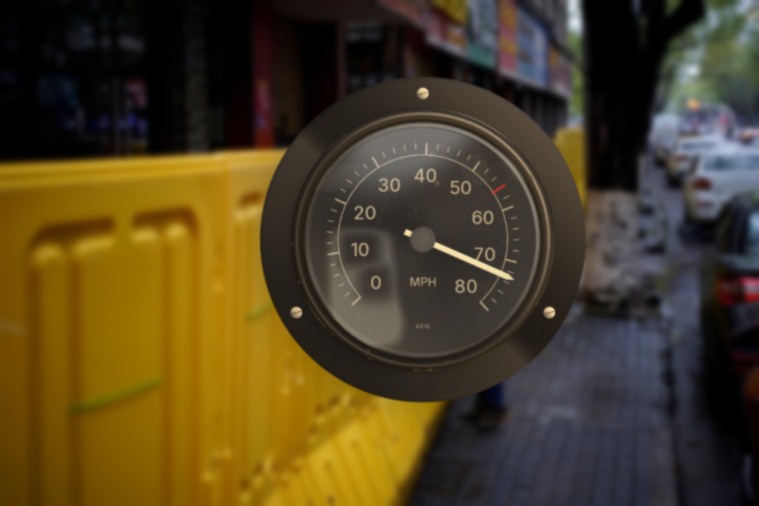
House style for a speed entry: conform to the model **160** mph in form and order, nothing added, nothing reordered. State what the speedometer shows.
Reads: **73** mph
